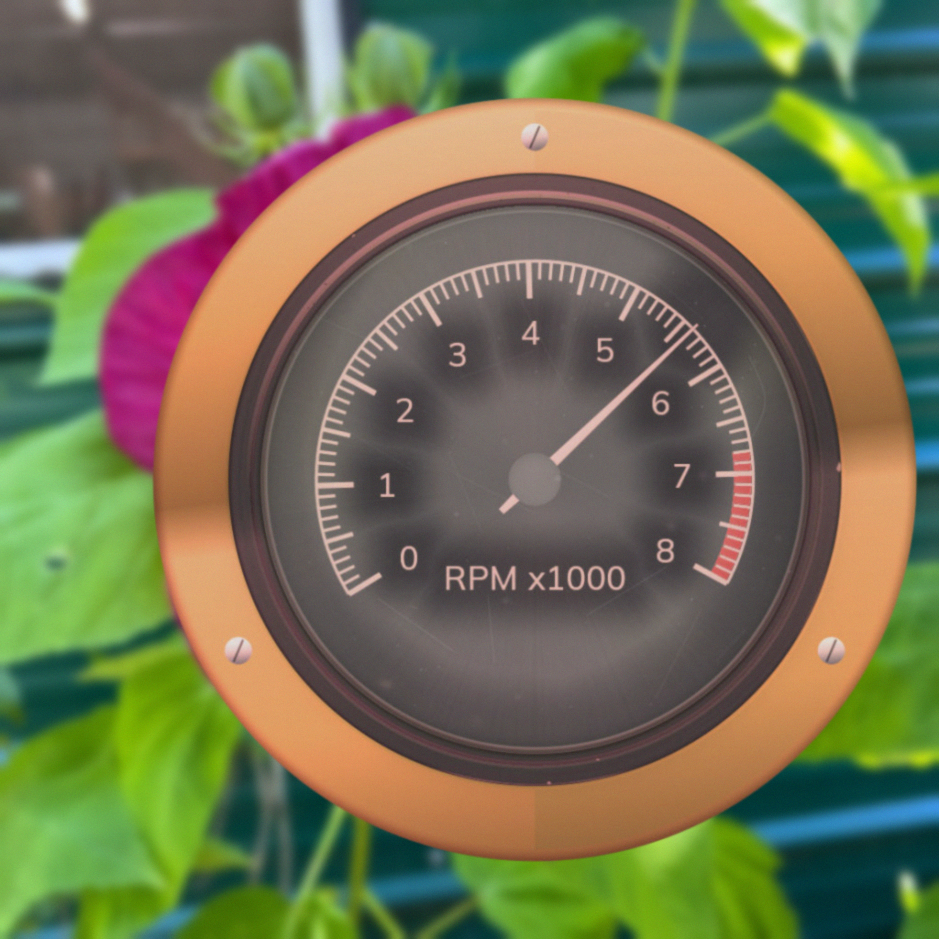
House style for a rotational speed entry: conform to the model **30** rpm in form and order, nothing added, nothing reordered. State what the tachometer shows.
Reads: **5600** rpm
